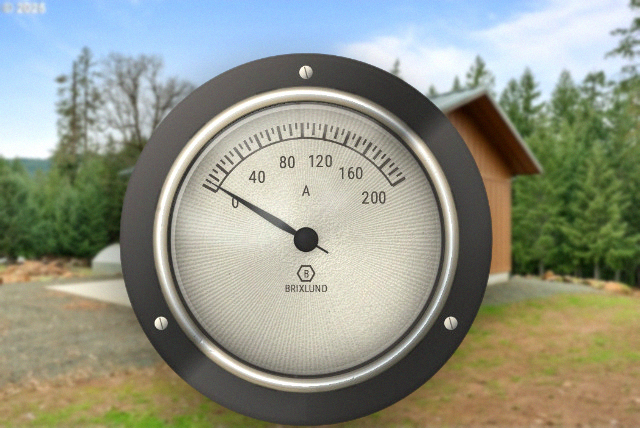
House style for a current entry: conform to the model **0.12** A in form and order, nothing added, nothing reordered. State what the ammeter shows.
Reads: **5** A
